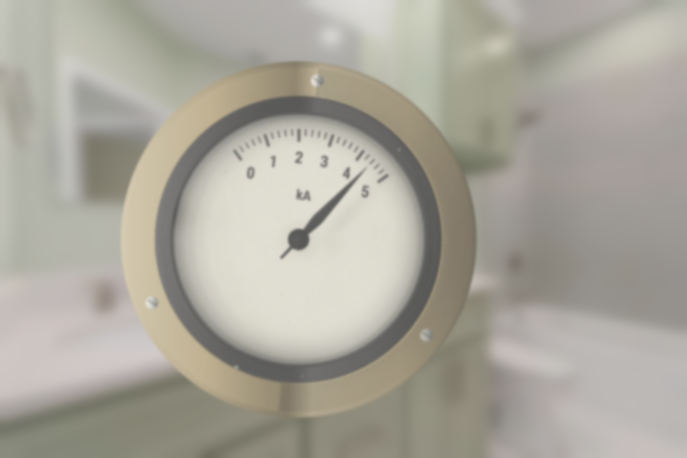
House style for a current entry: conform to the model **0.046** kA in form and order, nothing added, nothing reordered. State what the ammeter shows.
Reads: **4.4** kA
